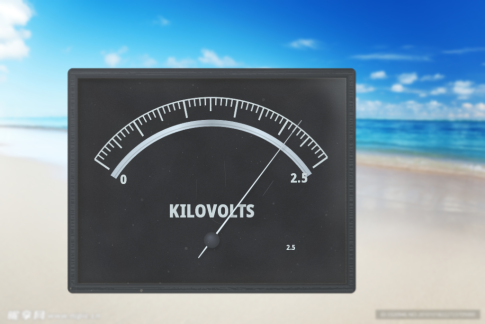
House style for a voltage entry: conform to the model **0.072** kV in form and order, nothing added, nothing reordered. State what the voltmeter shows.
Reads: **2.1** kV
